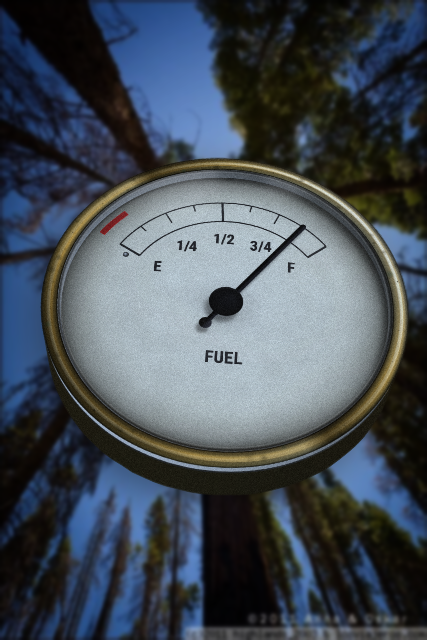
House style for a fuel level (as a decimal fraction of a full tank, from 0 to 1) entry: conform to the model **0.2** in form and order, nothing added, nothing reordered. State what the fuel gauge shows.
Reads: **0.875**
